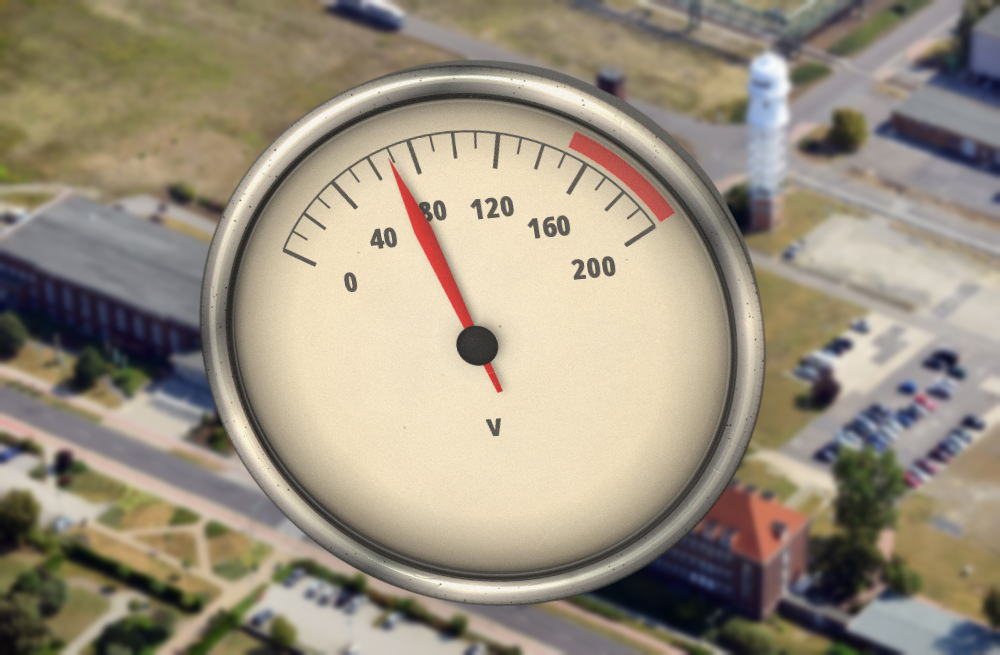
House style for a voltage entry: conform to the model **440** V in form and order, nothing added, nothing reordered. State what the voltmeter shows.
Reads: **70** V
